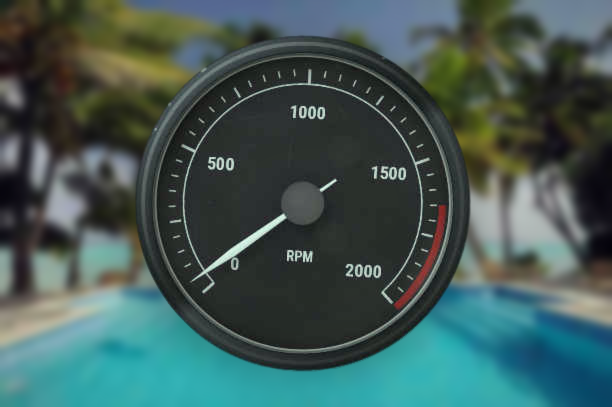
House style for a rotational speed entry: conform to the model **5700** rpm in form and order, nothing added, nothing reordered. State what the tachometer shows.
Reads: **50** rpm
